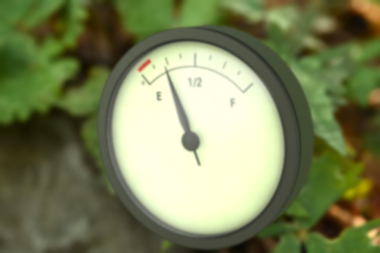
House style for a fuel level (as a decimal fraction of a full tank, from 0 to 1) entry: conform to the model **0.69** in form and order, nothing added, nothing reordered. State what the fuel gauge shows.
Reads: **0.25**
